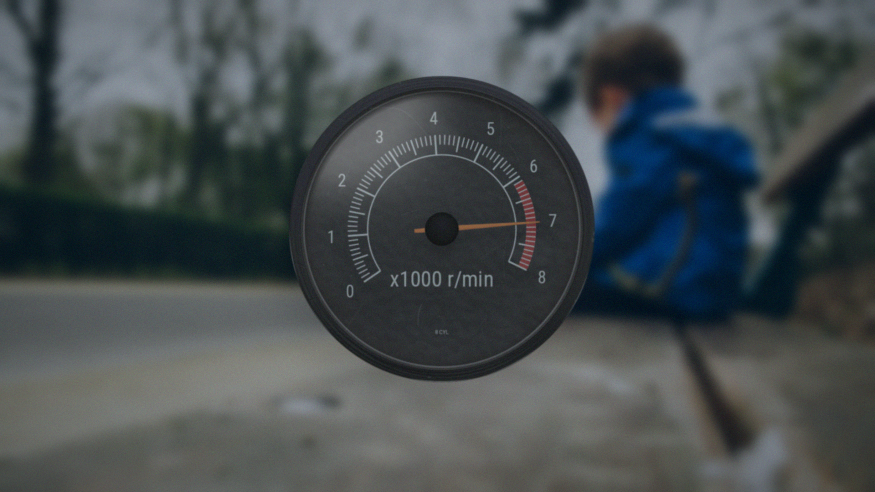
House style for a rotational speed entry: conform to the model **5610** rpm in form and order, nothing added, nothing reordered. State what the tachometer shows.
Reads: **7000** rpm
